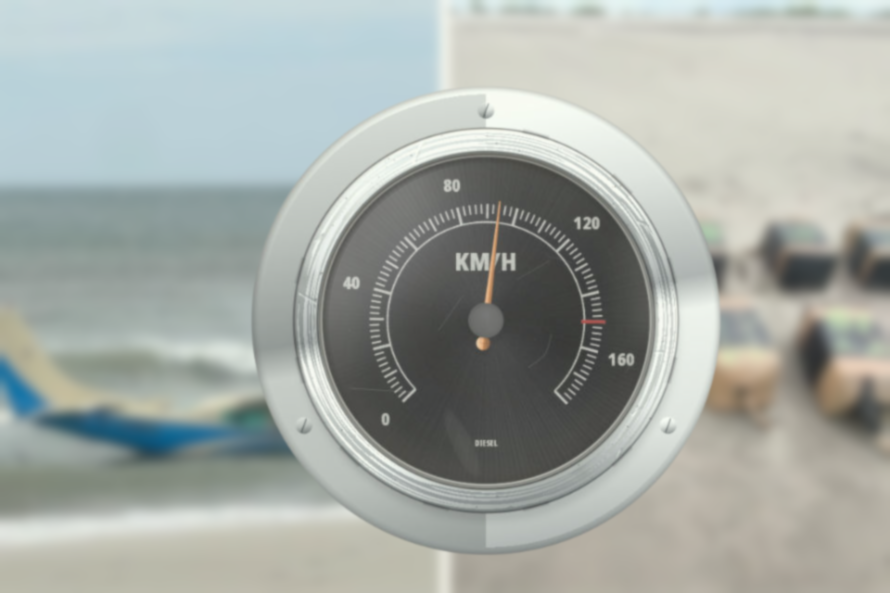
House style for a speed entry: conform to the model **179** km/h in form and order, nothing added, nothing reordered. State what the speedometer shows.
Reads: **94** km/h
